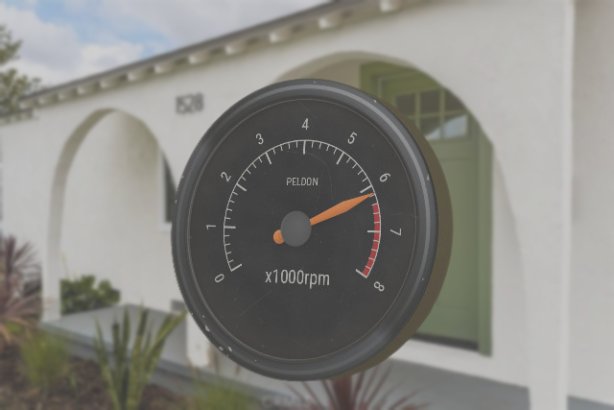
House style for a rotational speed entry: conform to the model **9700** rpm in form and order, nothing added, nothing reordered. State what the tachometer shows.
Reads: **6200** rpm
